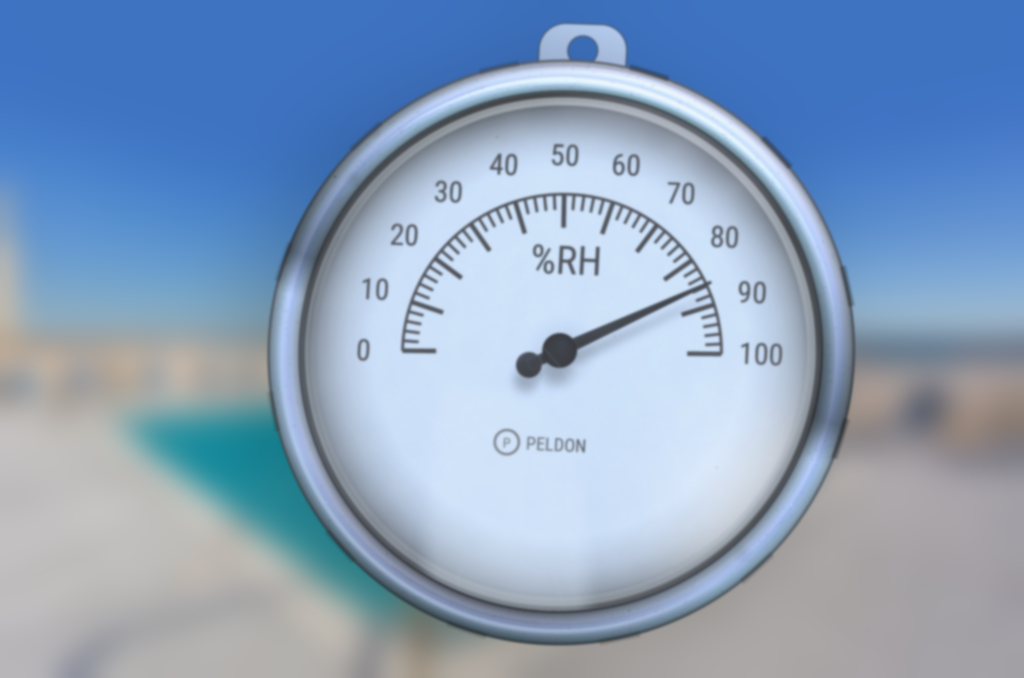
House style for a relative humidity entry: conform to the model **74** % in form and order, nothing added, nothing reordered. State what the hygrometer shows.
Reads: **86** %
